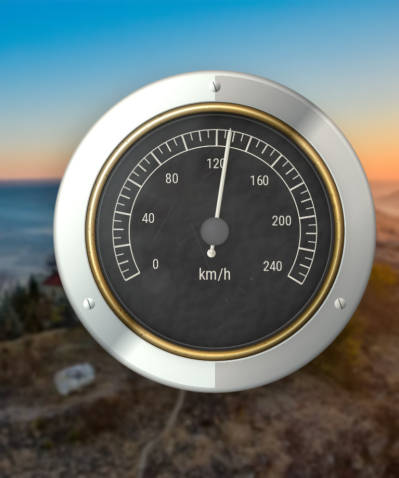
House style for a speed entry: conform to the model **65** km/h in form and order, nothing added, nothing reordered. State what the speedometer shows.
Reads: **127.5** km/h
